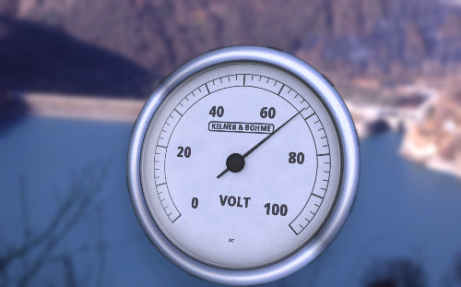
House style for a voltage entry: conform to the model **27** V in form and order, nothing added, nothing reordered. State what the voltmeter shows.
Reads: **68** V
